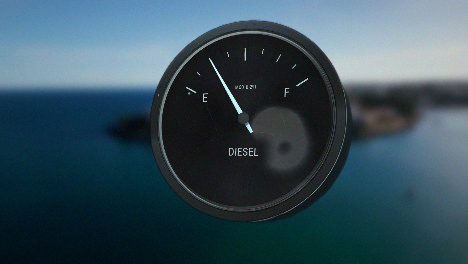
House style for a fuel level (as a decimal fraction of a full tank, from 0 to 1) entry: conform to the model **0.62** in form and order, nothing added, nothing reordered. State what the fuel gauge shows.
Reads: **0.25**
